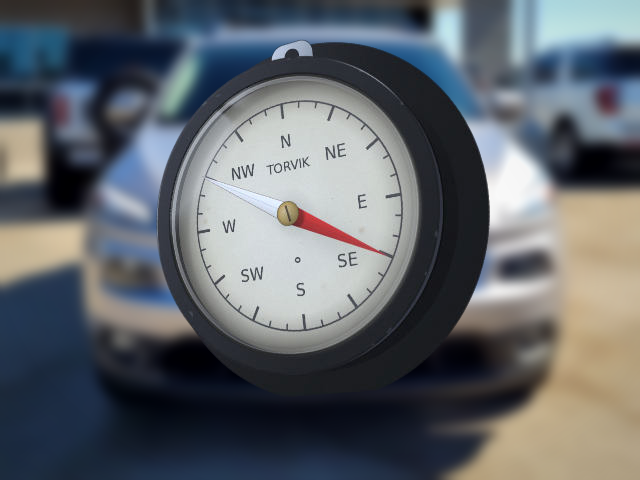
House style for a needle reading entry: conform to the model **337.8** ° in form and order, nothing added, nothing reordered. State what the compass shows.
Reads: **120** °
